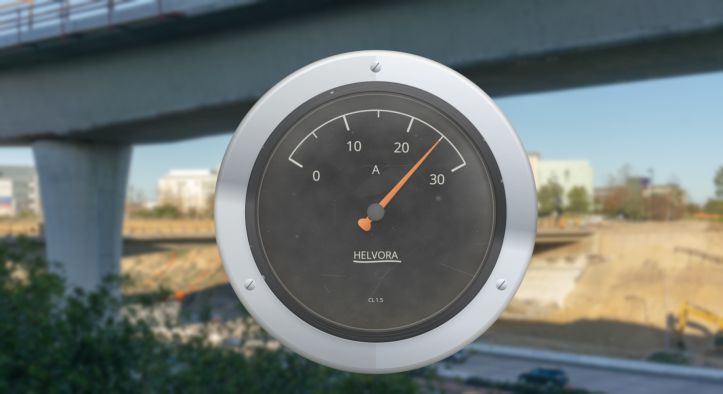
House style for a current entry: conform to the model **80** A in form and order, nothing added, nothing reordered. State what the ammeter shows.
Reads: **25** A
